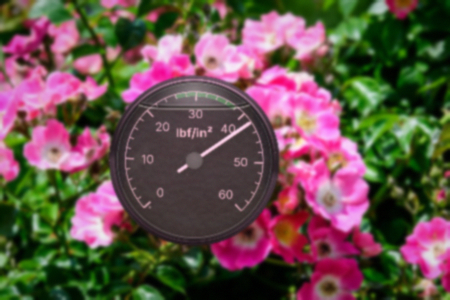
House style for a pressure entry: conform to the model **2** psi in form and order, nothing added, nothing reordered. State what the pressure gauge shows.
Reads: **42** psi
